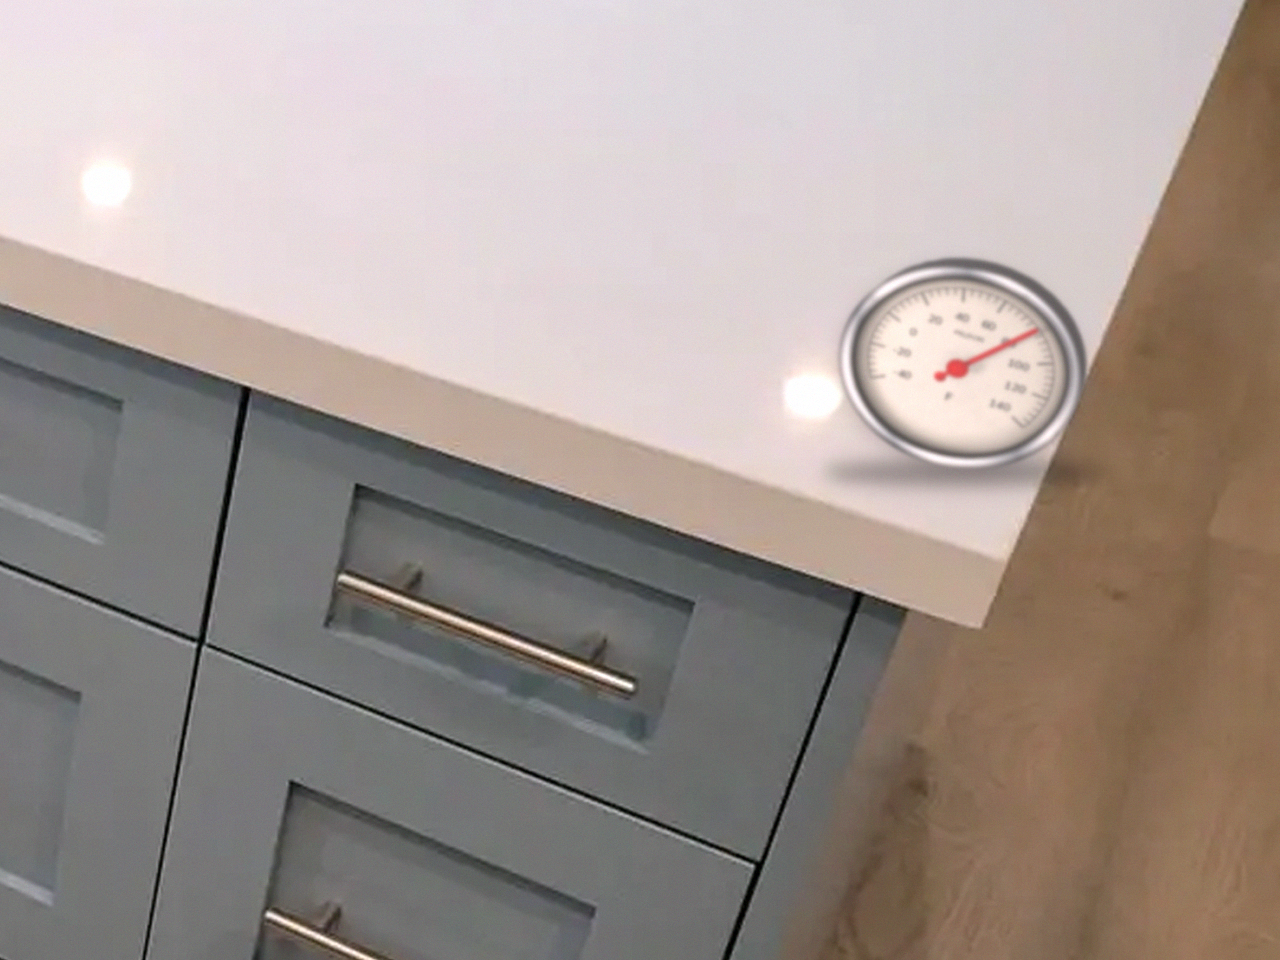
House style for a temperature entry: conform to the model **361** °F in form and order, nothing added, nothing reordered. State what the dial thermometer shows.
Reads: **80** °F
